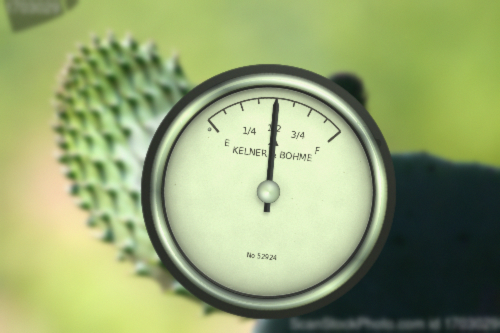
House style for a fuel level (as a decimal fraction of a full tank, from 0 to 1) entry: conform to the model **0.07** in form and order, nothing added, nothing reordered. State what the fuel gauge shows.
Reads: **0.5**
